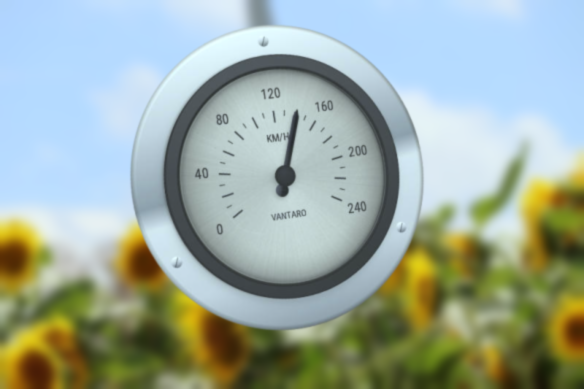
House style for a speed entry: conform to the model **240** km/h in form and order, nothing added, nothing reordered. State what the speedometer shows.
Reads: **140** km/h
